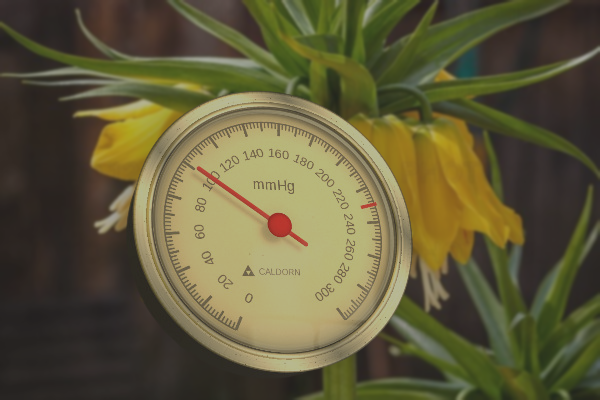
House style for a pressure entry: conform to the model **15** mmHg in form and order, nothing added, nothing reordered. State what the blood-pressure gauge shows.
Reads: **100** mmHg
